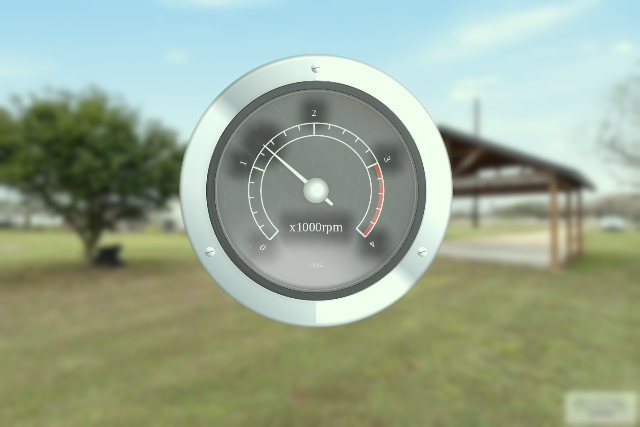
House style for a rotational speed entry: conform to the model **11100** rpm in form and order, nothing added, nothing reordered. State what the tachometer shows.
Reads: **1300** rpm
